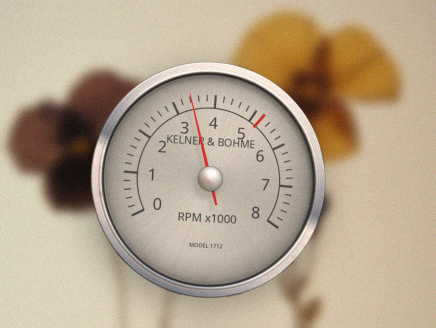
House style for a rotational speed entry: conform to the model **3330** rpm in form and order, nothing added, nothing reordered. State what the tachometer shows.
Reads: **3400** rpm
